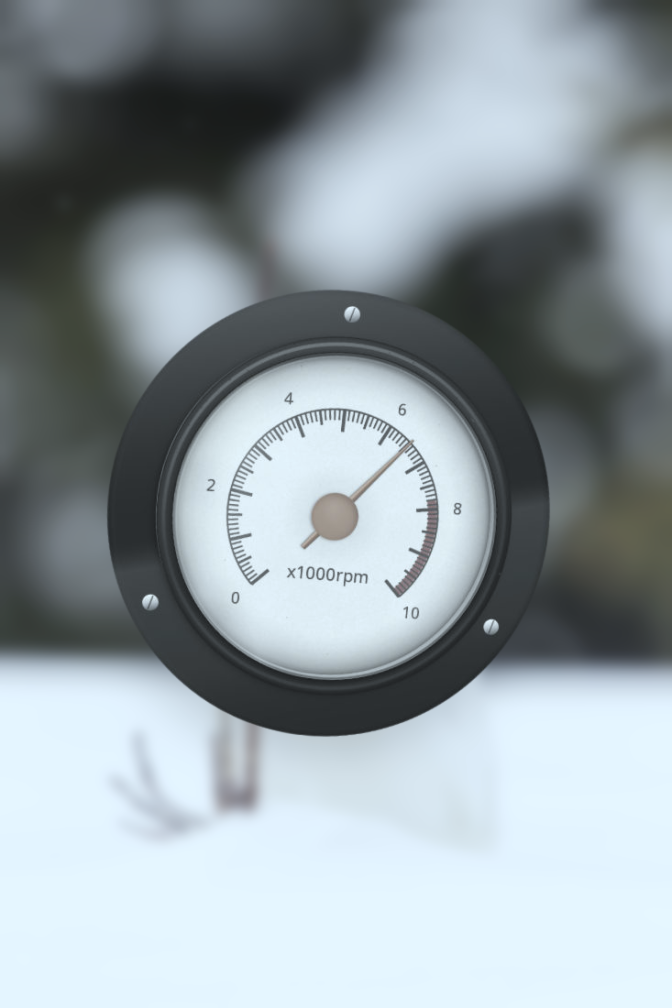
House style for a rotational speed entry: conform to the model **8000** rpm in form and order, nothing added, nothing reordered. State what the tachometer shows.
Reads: **6500** rpm
